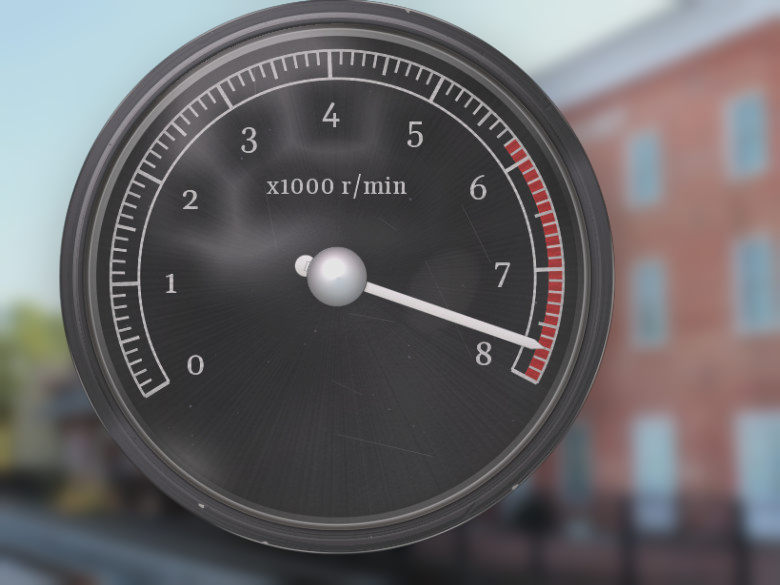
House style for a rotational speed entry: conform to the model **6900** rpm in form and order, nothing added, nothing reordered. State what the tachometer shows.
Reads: **7700** rpm
